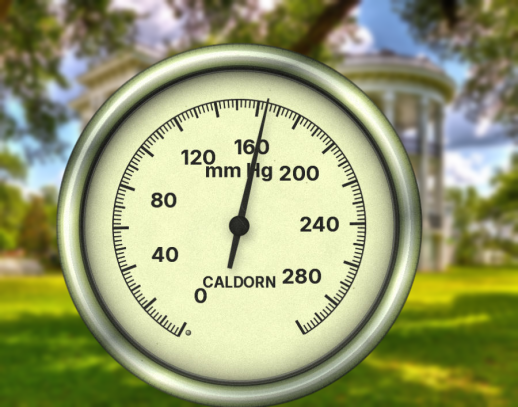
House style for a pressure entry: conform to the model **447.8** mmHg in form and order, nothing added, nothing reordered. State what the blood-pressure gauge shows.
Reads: **164** mmHg
